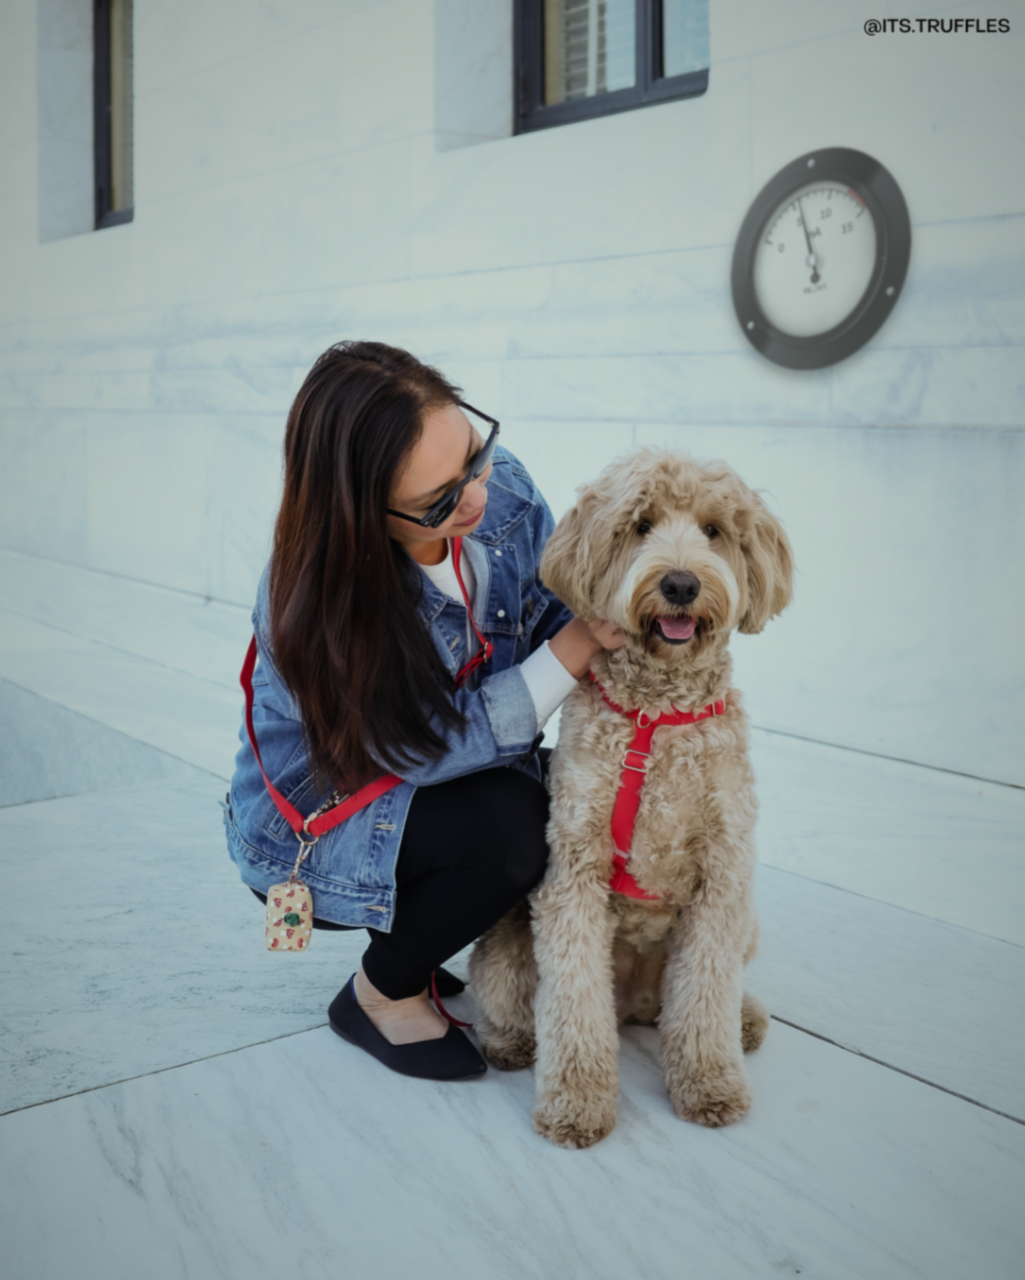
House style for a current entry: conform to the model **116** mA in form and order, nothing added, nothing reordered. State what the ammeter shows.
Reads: **6** mA
